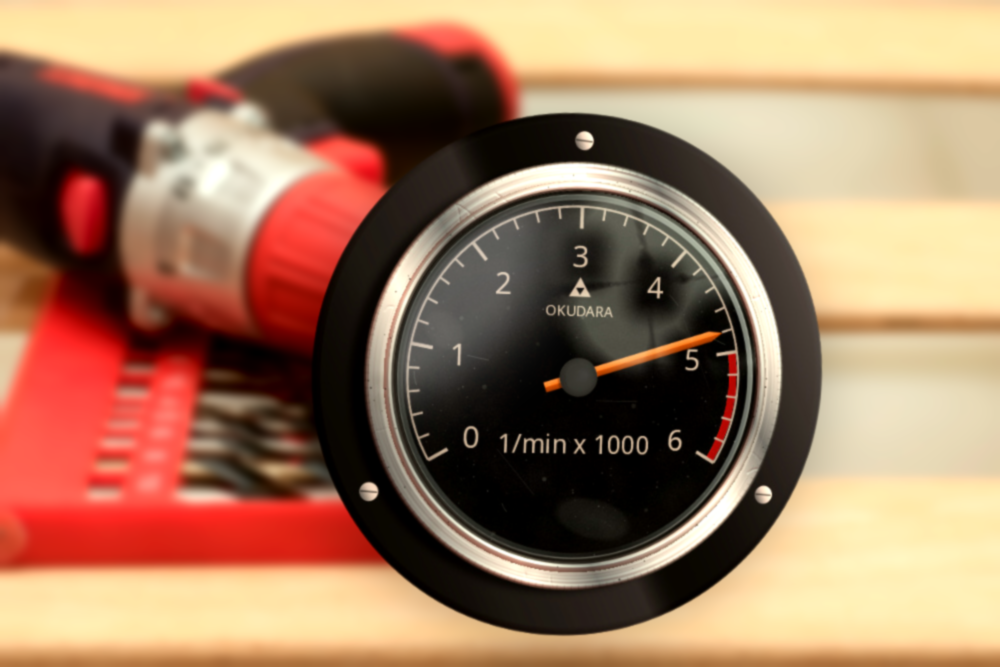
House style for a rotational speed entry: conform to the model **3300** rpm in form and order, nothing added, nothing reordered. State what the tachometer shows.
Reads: **4800** rpm
